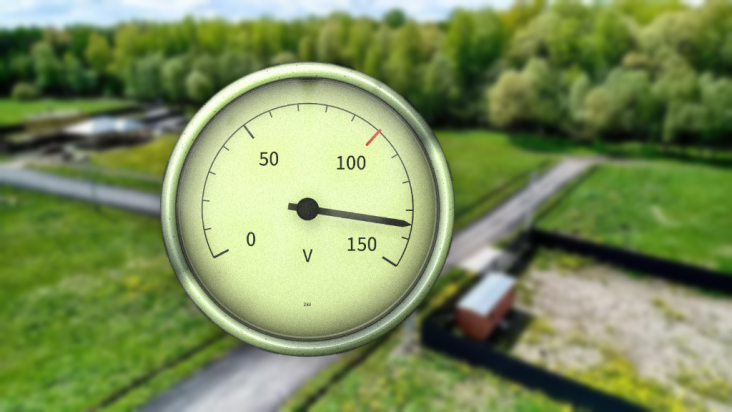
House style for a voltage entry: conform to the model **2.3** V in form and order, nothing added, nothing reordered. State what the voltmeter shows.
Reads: **135** V
